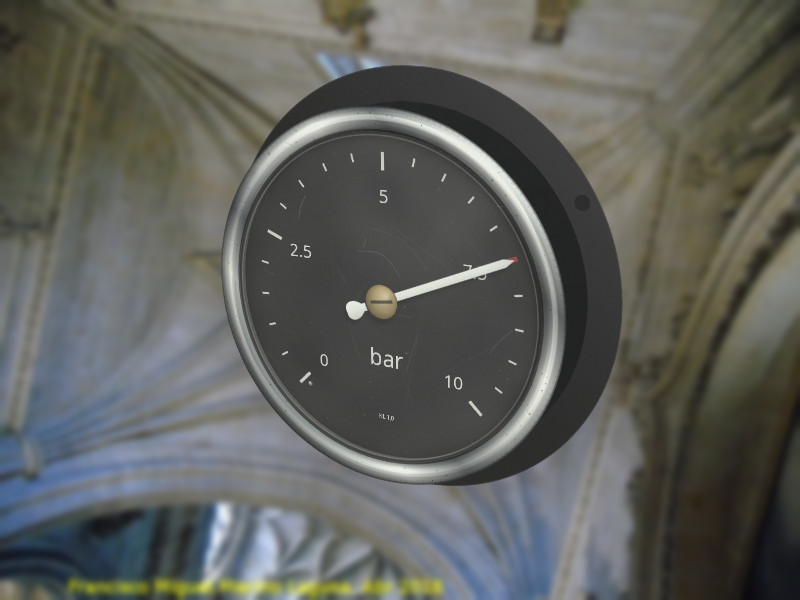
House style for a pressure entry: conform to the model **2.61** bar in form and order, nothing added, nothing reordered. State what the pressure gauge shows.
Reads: **7.5** bar
